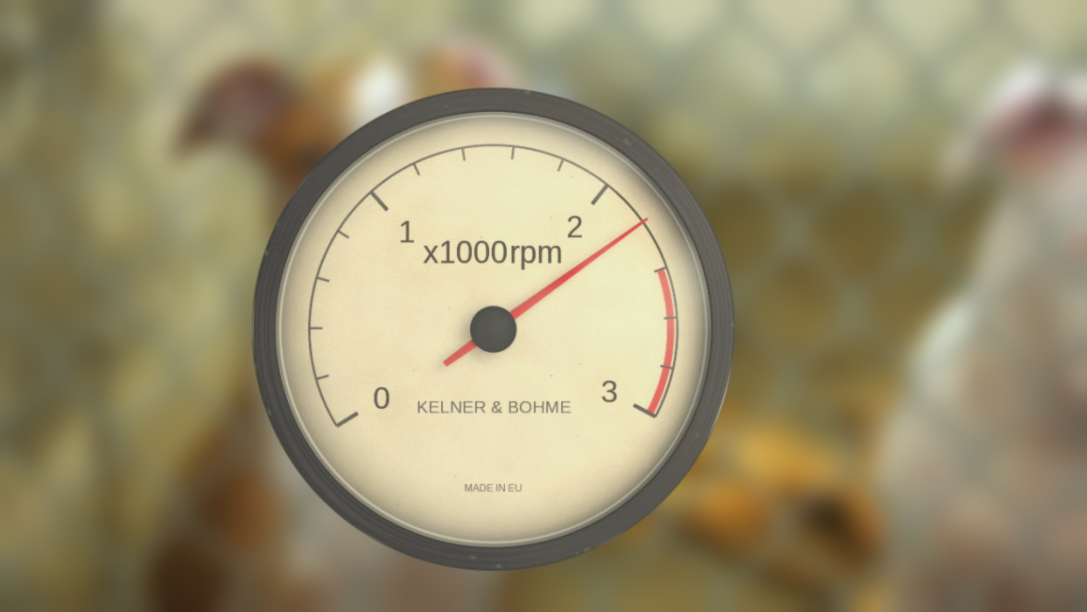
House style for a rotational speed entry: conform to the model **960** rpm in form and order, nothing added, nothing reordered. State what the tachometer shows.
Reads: **2200** rpm
